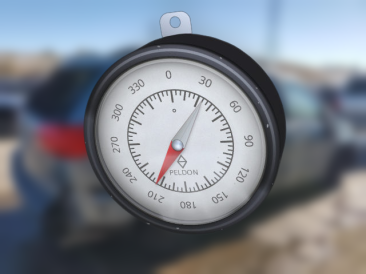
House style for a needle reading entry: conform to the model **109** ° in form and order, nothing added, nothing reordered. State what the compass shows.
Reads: **215** °
